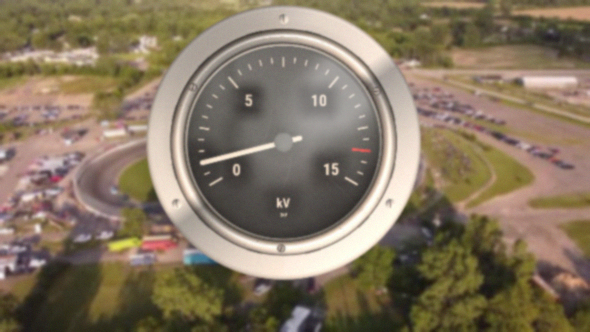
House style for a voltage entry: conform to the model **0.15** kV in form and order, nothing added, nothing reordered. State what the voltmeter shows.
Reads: **1** kV
